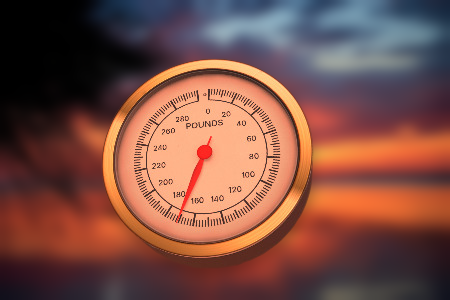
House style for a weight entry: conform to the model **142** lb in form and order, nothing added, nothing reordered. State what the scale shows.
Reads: **170** lb
